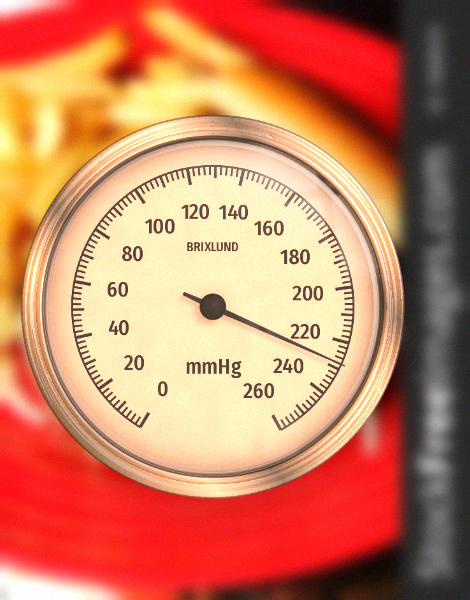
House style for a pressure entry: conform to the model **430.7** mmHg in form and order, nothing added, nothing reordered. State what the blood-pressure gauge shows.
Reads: **228** mmHg
